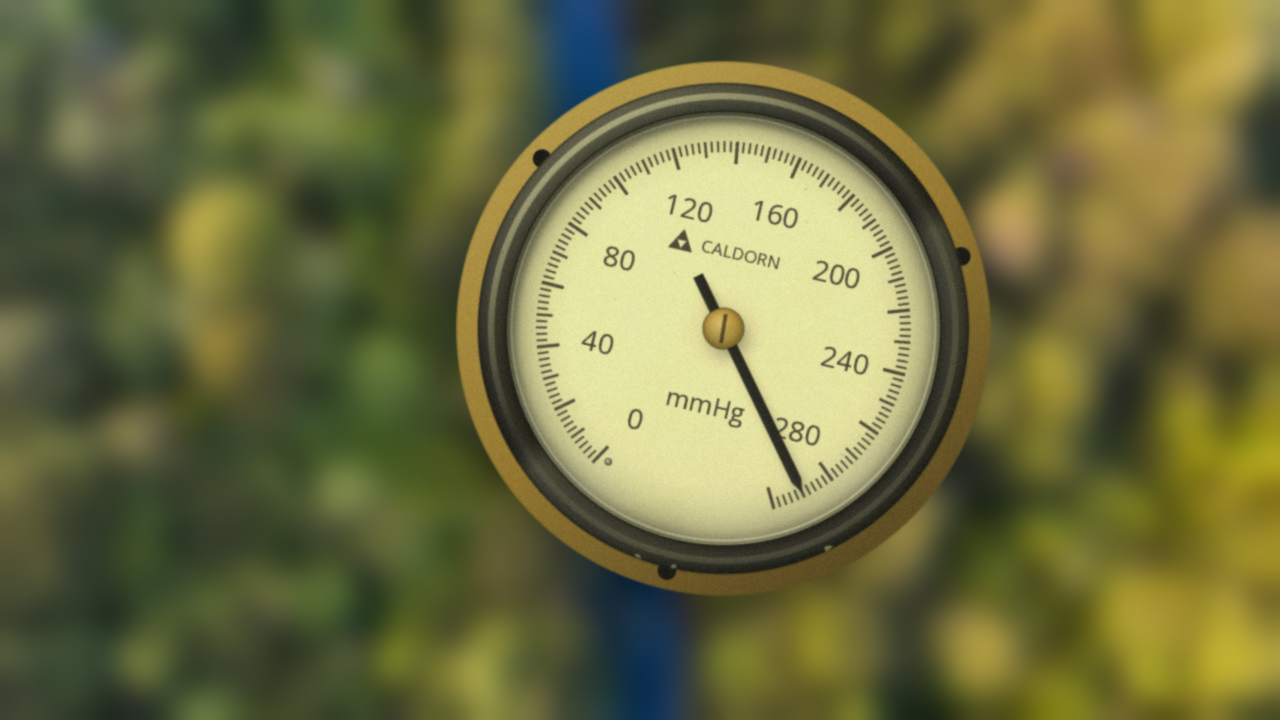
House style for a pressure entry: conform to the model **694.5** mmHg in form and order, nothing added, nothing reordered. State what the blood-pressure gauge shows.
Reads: **290** mmHg
